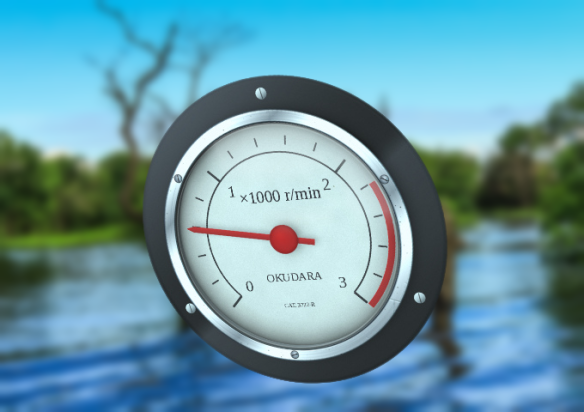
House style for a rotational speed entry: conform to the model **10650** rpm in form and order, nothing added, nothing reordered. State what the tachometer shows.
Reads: **600** rpm
